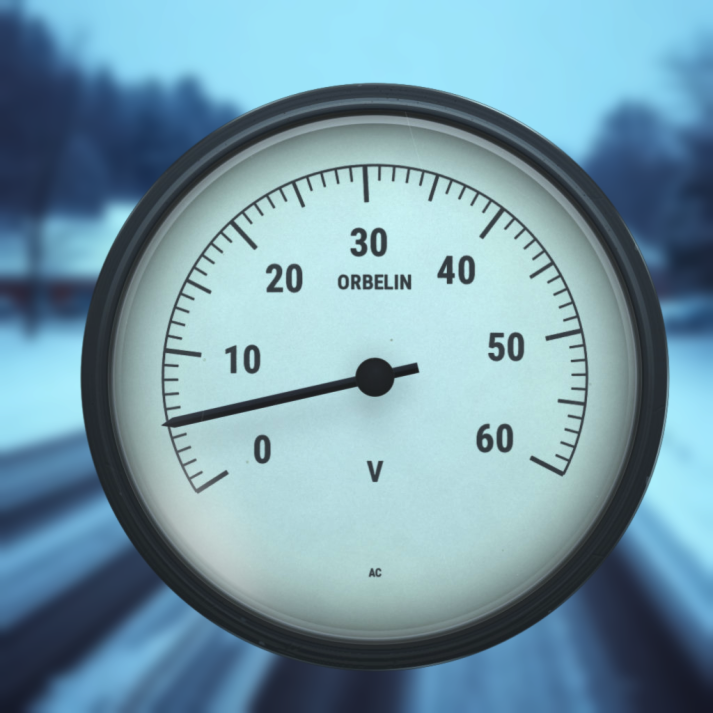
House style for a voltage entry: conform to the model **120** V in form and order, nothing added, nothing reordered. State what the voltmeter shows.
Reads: **5** V
